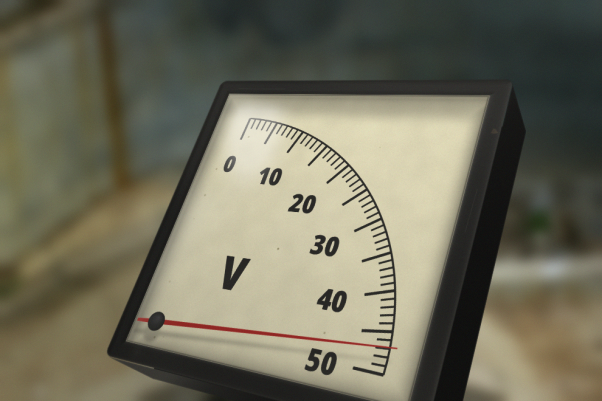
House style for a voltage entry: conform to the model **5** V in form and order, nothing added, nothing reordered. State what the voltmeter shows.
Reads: **47** V
